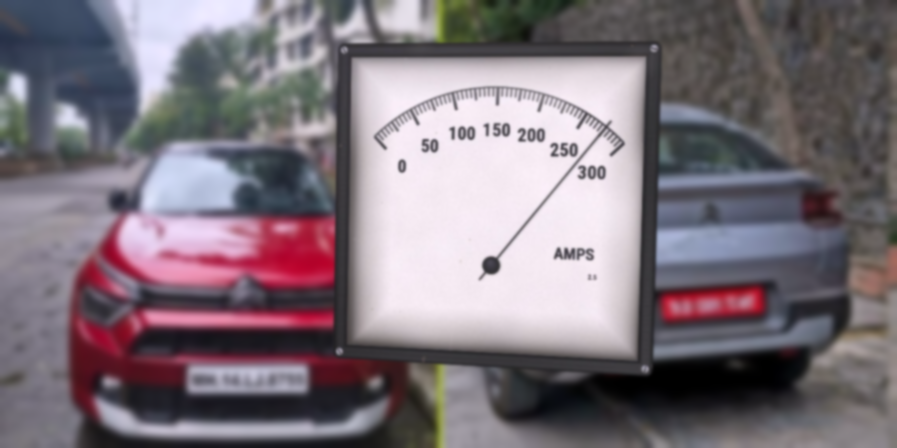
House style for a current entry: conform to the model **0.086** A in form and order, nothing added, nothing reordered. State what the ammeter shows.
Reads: **275** A
